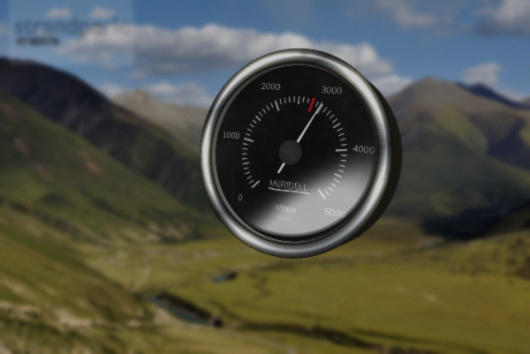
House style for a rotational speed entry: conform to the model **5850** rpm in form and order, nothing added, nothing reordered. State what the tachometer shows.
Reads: **3000** rpm
